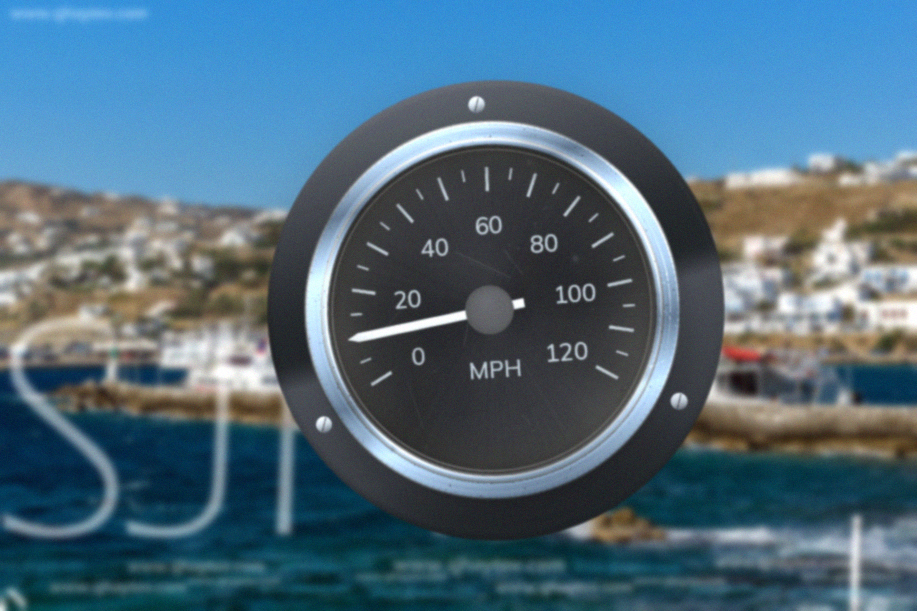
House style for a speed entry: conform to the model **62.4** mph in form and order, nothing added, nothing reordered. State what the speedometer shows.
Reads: **10** mph
